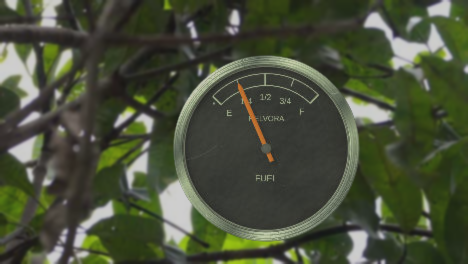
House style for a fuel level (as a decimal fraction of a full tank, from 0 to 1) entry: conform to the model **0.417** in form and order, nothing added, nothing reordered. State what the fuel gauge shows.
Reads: **0.25**
